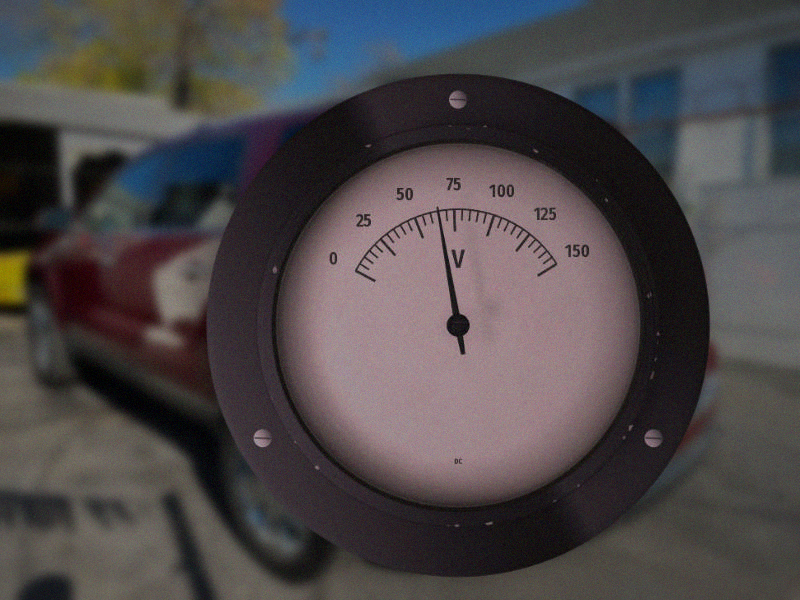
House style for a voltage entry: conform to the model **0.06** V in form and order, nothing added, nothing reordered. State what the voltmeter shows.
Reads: **65** V
